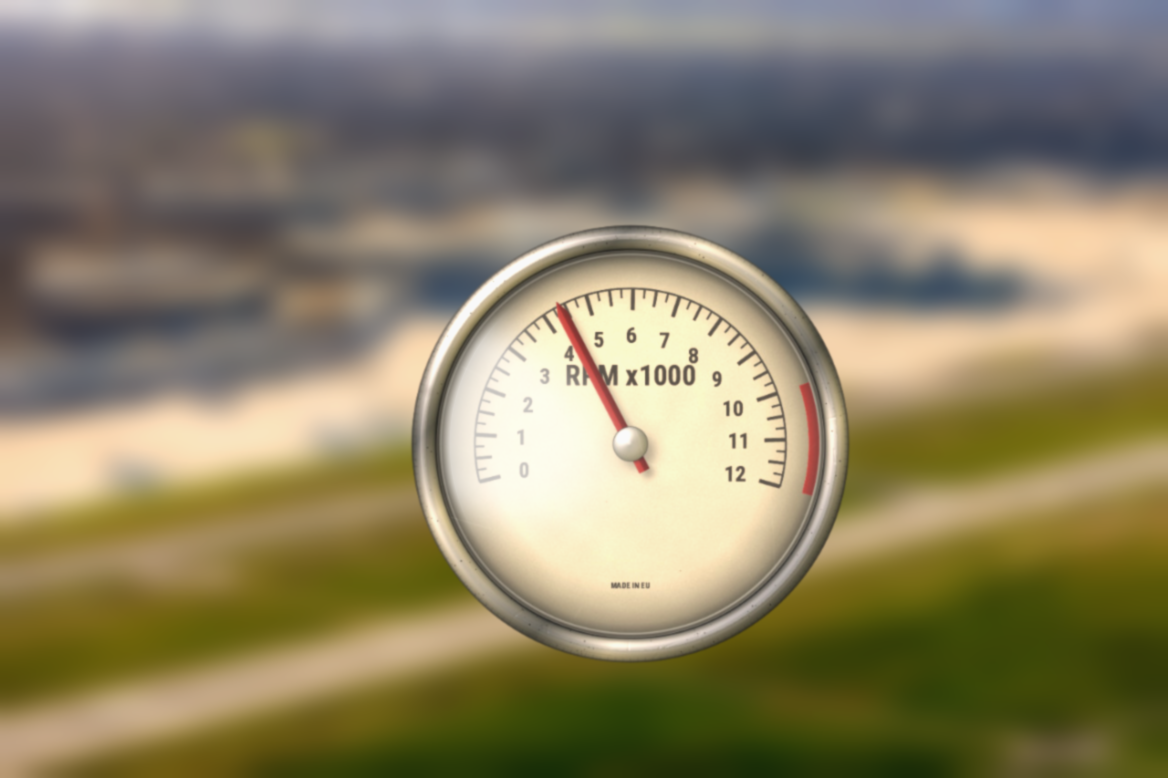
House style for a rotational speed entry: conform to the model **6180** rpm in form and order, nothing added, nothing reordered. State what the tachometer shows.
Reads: **4375** rpm
